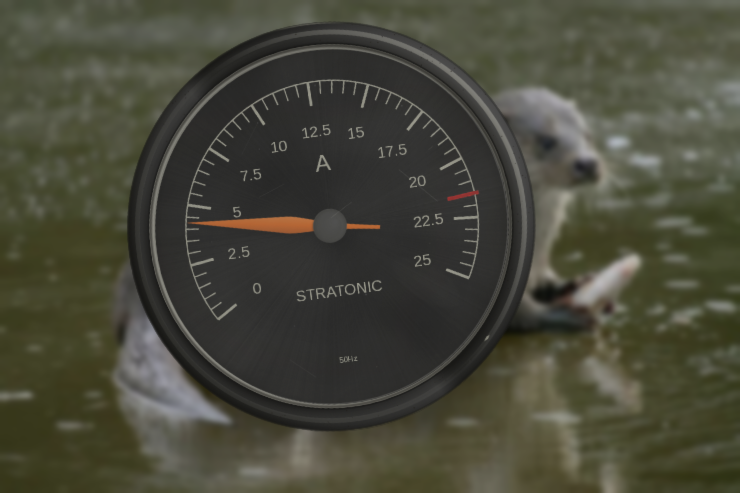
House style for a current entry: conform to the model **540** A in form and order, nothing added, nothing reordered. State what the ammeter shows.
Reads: **4.25** A
